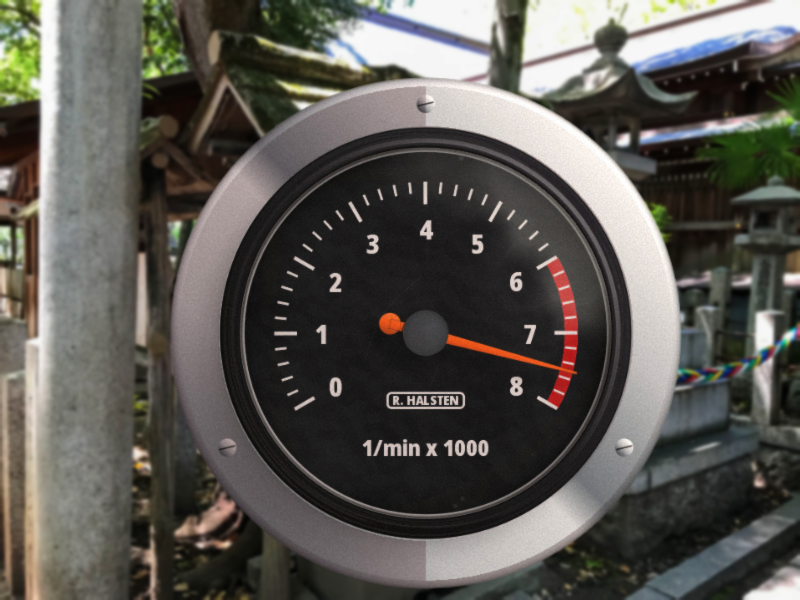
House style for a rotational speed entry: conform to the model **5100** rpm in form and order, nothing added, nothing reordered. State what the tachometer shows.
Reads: **7500** rpm
